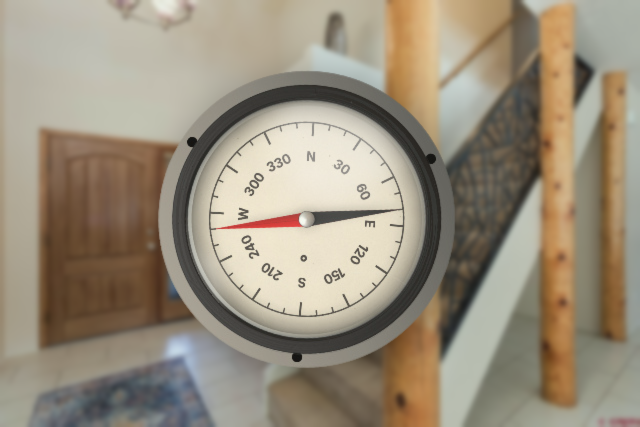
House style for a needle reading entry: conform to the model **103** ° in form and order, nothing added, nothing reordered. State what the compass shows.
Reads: **260** °
